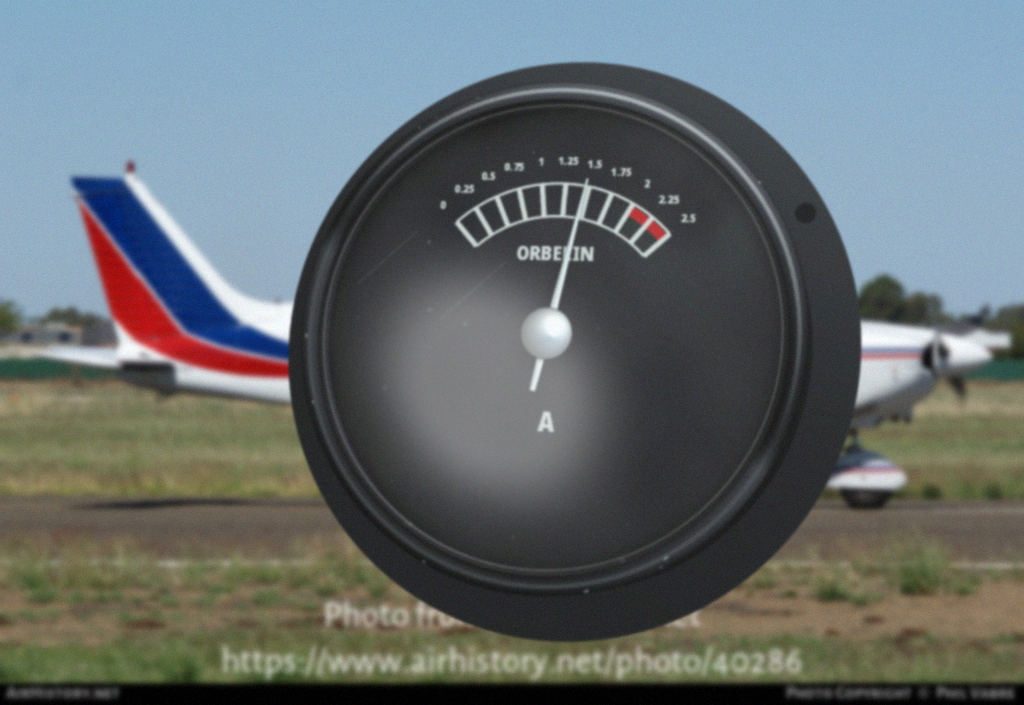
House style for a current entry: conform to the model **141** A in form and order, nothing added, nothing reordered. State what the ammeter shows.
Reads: **1.5** A
